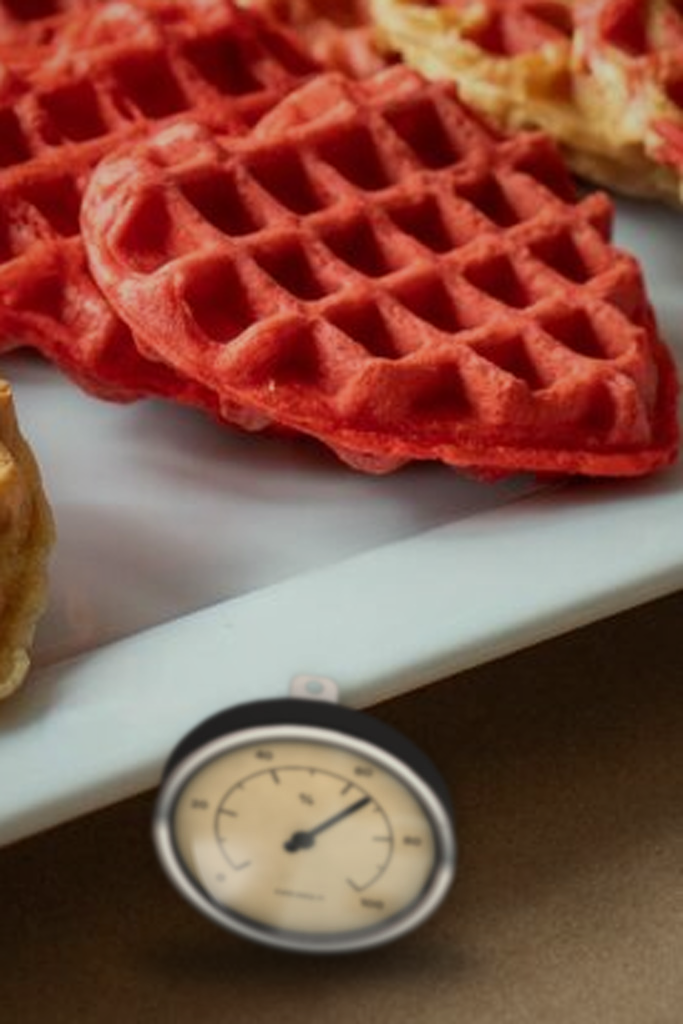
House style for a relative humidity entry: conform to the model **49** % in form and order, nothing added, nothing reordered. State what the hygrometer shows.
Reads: **65** %
